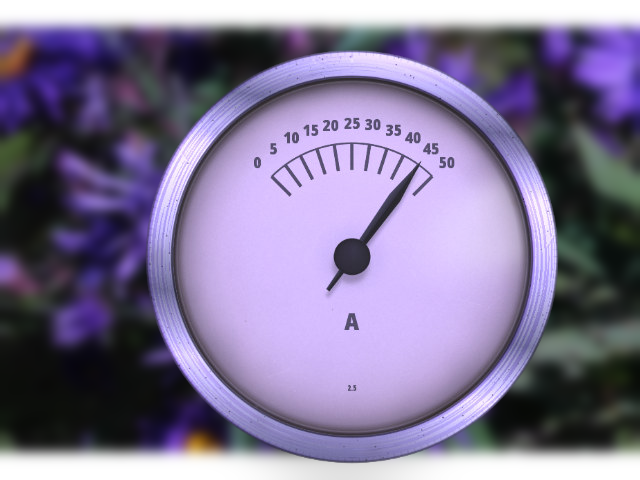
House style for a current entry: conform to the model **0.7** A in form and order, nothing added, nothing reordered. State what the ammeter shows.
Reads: **45** A
